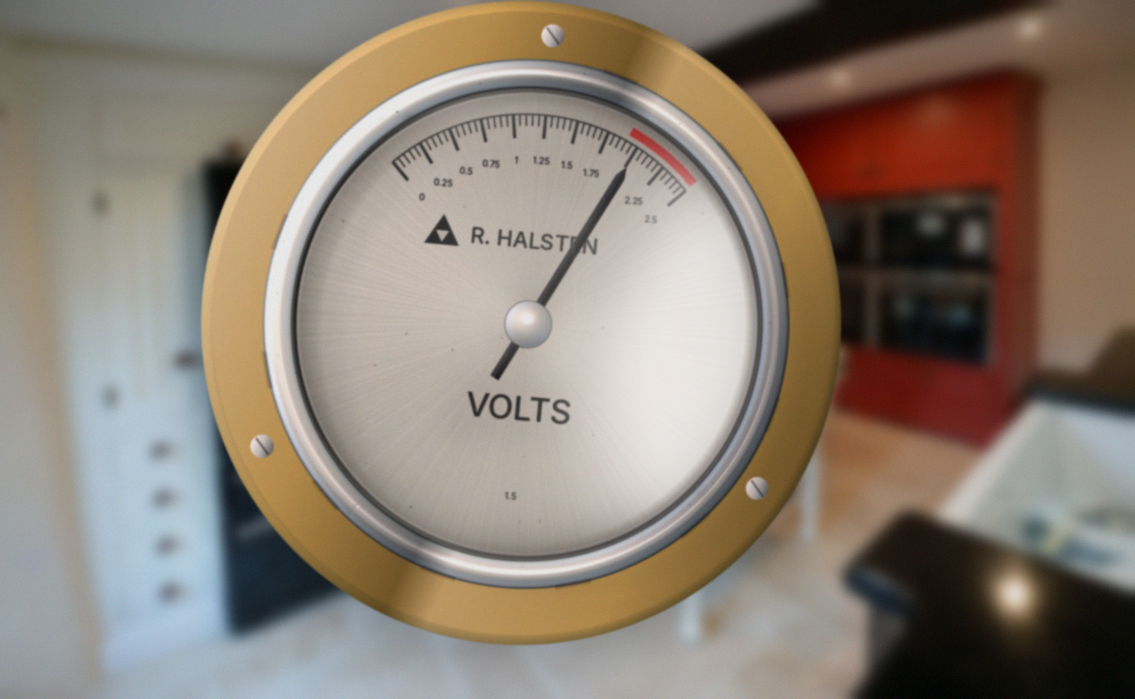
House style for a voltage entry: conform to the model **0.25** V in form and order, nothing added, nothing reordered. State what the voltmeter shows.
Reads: **2** V
